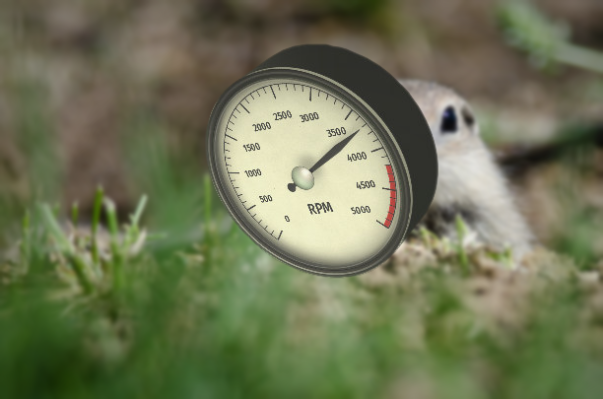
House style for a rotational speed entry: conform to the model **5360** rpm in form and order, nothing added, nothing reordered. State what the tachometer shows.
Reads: **3700** rpm
